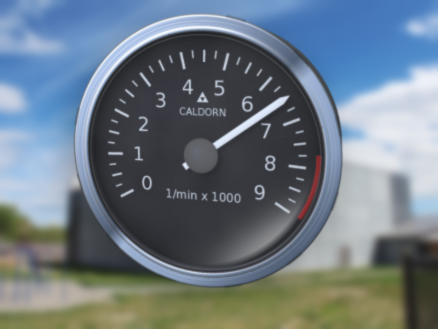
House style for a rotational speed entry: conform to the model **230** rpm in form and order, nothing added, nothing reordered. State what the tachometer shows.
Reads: **6500** rpm
